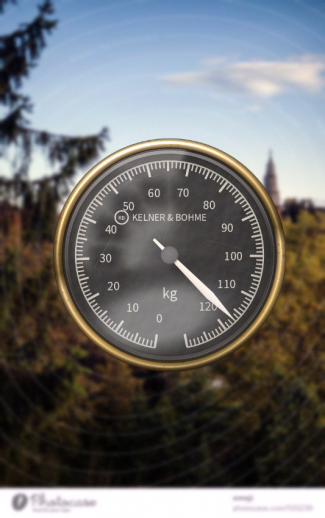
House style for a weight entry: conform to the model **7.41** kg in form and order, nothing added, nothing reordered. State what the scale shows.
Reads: **117** kg
